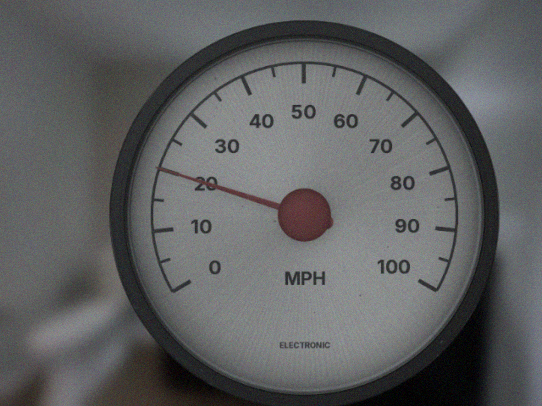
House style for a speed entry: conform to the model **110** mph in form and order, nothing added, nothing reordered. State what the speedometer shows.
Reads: **20** mph
